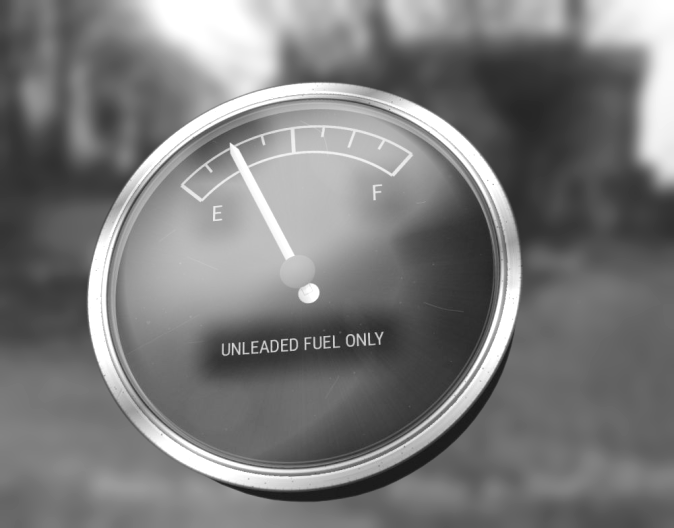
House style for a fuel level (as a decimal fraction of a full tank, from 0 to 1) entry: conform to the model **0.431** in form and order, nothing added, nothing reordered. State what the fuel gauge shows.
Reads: **0.25**
